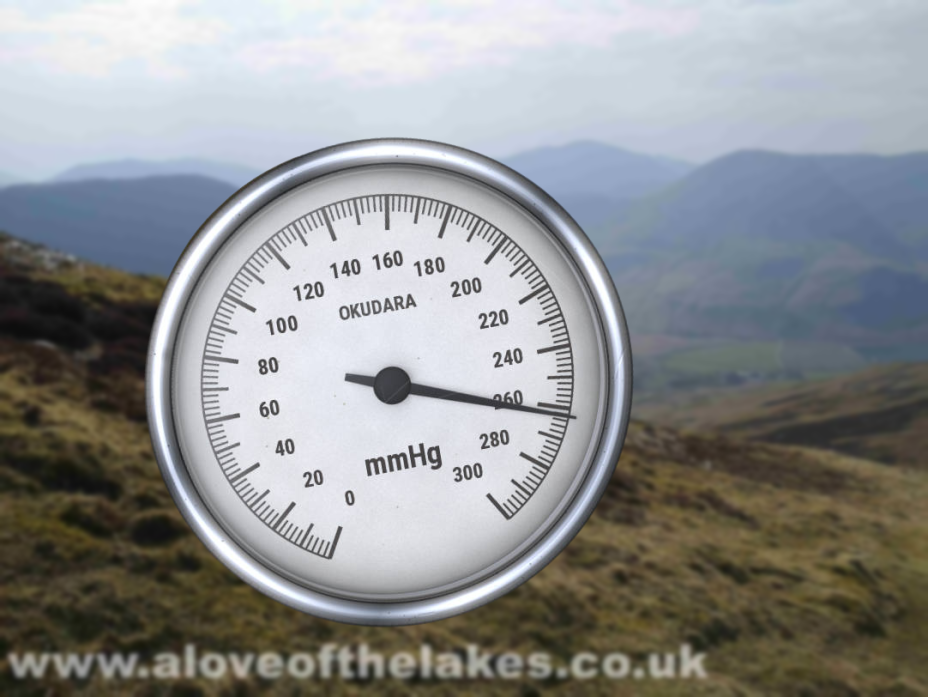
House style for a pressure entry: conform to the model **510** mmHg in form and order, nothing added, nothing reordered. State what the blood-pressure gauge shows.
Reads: **262** mmHg
